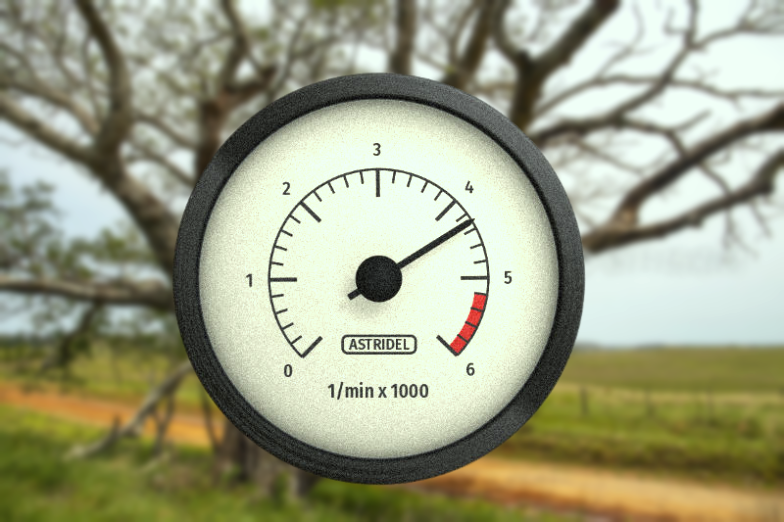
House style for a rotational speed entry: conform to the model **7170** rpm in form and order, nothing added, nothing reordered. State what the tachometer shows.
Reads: **4300** rpm
